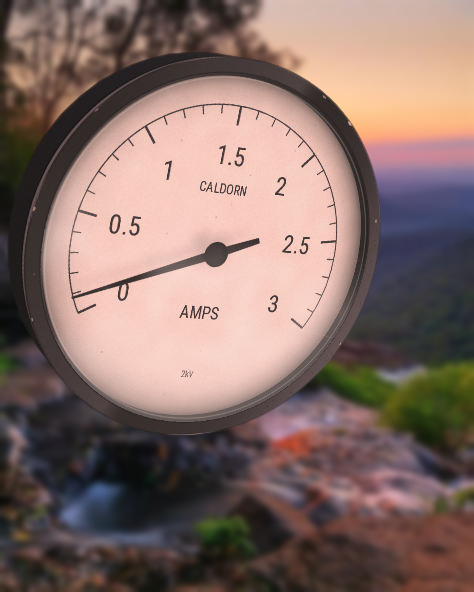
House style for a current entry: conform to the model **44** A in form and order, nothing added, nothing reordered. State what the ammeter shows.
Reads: **0.1** A
